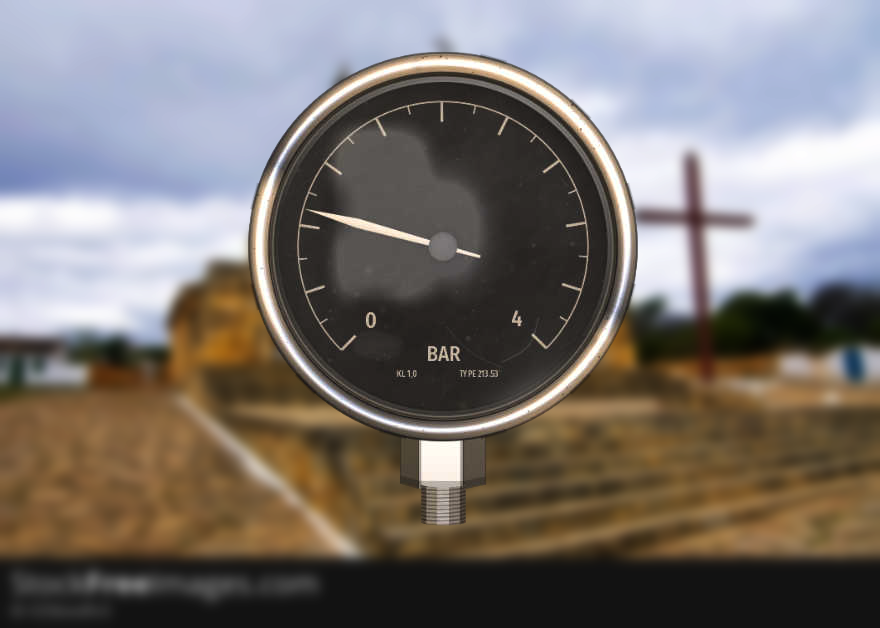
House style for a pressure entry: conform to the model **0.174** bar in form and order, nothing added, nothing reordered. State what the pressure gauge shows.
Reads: **0.9** bar
